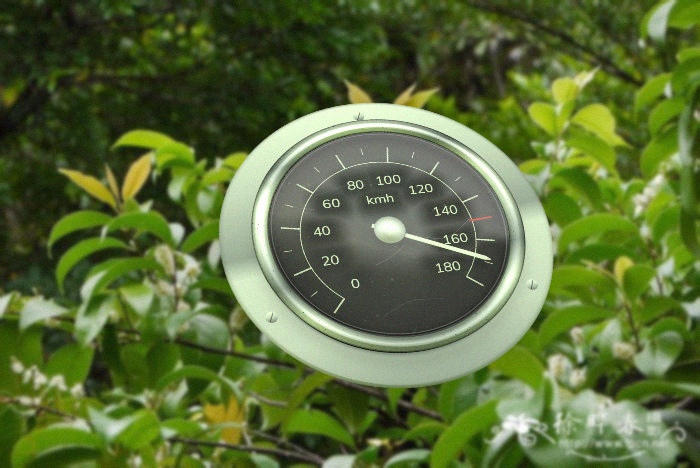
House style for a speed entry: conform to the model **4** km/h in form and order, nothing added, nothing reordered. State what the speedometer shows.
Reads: **170** km/h
